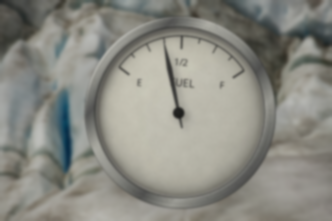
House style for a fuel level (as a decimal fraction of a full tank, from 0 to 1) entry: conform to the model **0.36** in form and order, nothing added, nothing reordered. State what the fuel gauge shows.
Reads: **0.375**
